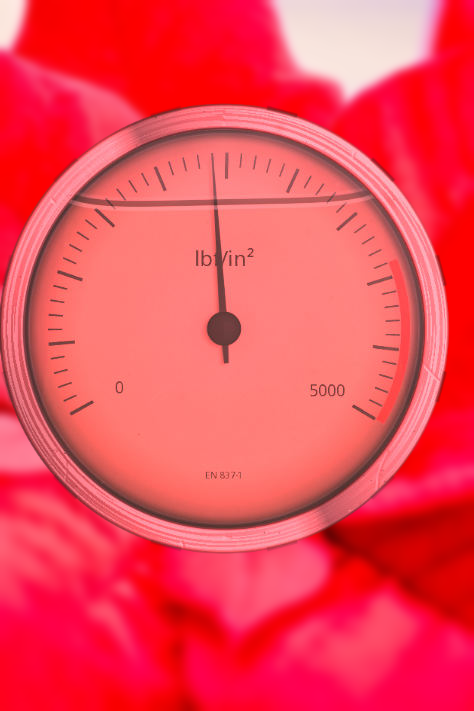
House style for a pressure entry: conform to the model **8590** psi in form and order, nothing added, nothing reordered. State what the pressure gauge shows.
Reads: **2400** psi
